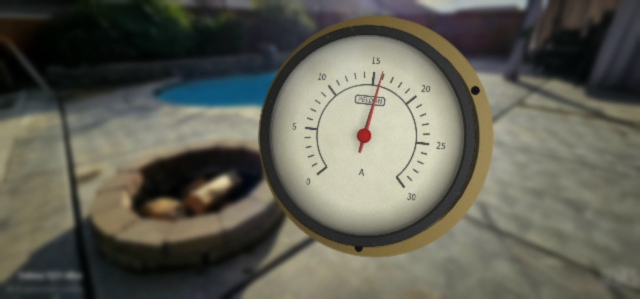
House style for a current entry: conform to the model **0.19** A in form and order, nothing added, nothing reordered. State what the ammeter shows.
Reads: **16** A
